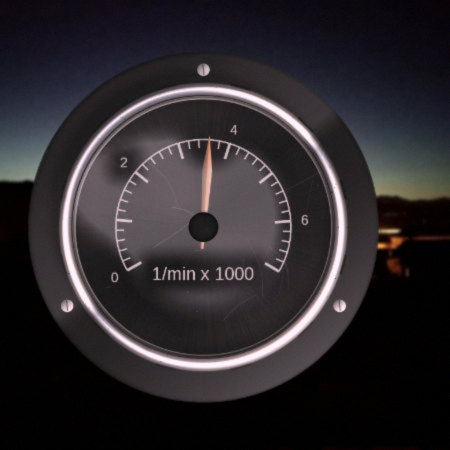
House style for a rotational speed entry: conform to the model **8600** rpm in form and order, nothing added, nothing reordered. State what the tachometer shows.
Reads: **3600** rpm
